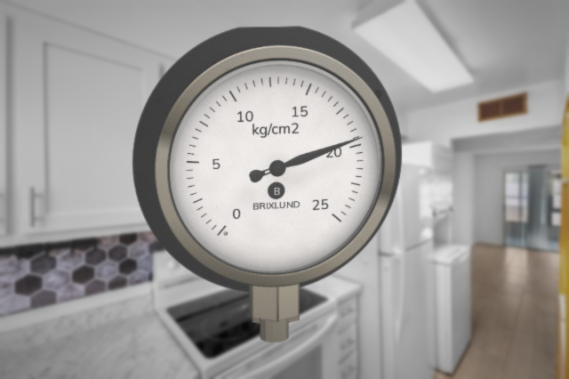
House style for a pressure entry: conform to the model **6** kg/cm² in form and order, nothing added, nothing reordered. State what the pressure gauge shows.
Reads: **19.5** kg/cm²
